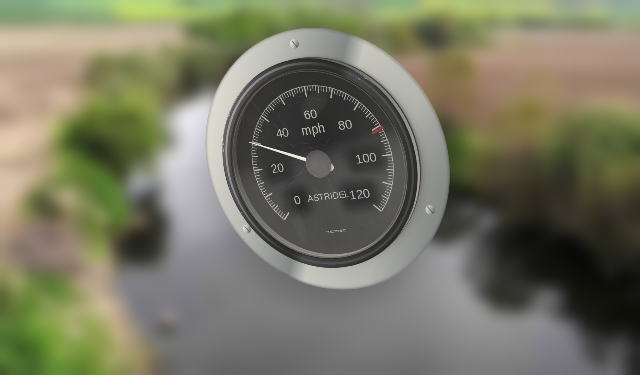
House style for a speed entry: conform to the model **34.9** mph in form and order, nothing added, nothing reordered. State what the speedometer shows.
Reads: **30** mph
